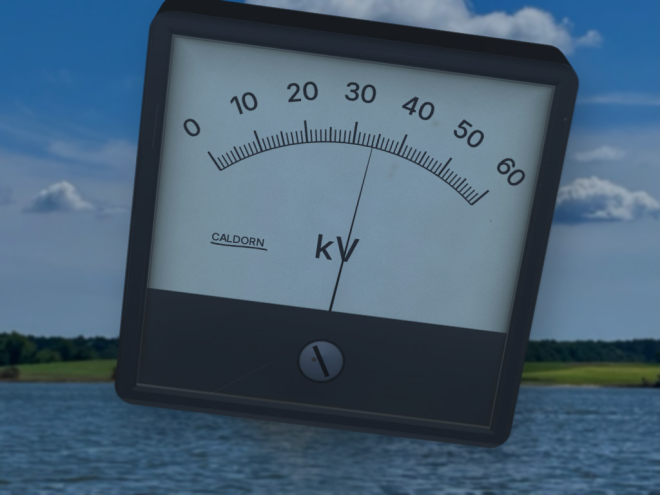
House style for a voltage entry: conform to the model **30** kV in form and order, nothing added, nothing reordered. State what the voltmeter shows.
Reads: **34** kV
